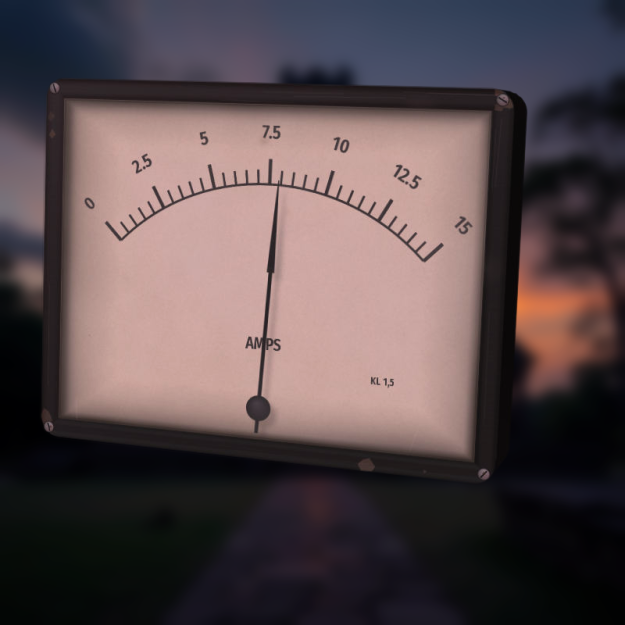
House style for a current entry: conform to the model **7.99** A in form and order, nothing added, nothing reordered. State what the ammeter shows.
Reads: **8** A
